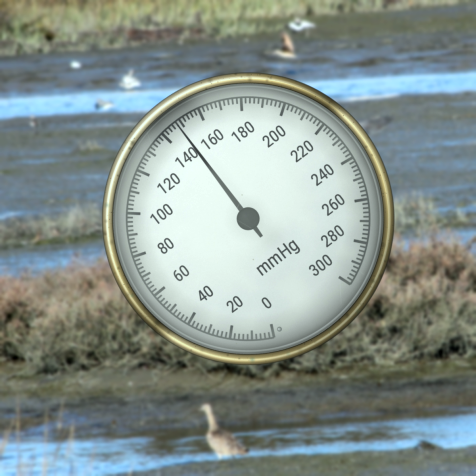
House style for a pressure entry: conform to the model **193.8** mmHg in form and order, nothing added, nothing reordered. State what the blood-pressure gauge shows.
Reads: **148** mmHg
